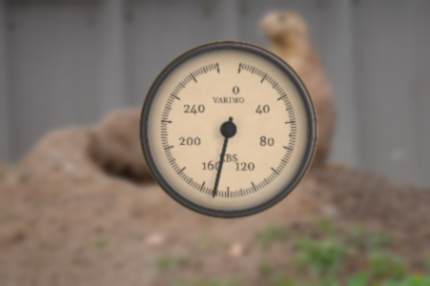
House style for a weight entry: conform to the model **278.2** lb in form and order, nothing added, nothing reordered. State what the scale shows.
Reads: **150** lb
